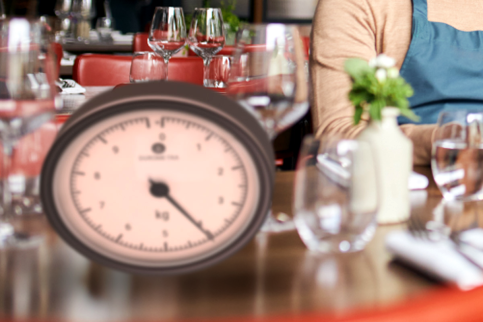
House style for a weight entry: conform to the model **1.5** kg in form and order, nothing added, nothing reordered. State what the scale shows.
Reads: **4** kg
